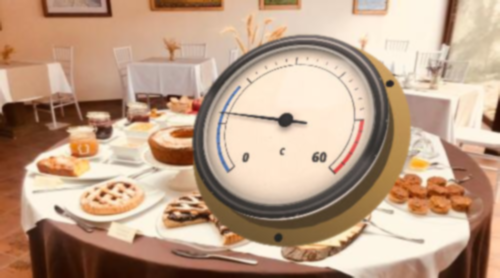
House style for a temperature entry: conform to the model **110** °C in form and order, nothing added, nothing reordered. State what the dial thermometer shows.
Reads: **12** °C
